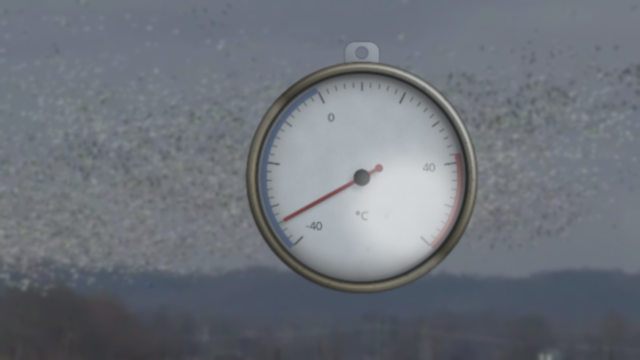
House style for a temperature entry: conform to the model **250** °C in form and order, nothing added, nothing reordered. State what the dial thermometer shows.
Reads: **-34** °C
